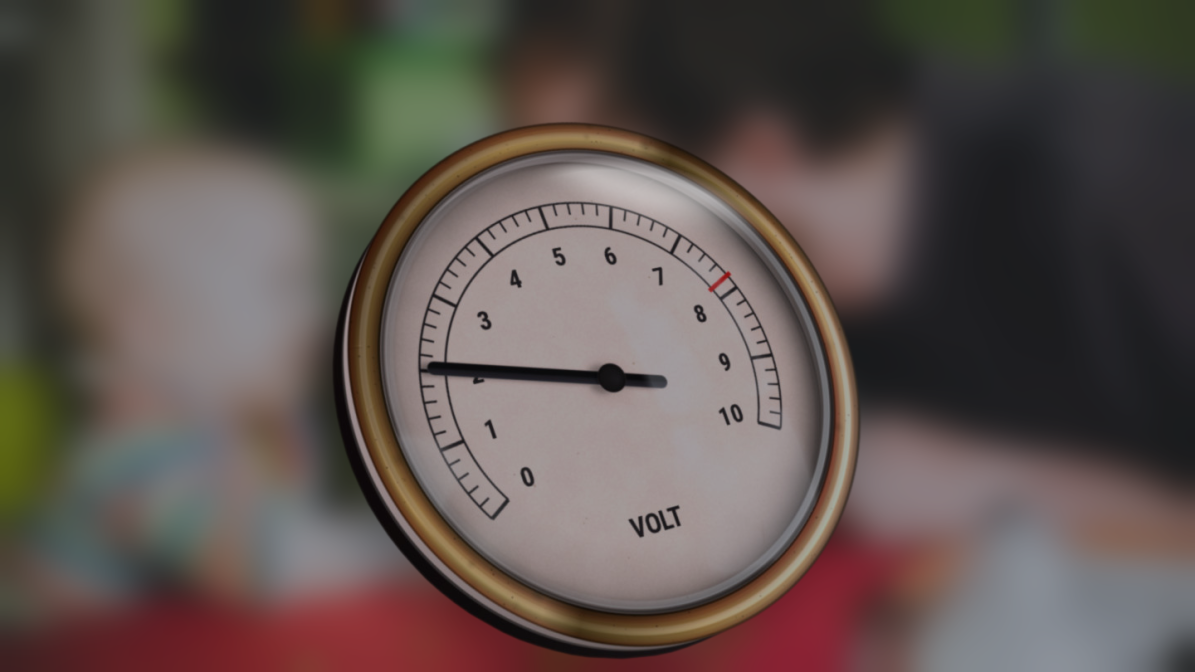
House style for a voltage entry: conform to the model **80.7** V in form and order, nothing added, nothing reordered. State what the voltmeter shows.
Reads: **2** V
